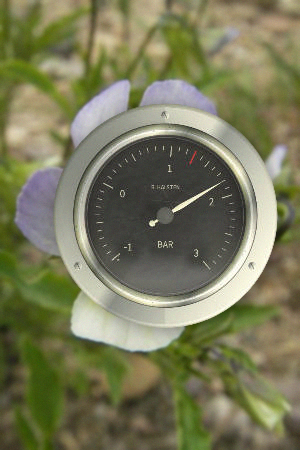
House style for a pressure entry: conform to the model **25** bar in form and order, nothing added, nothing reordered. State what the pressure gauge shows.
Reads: **1.8** bar
